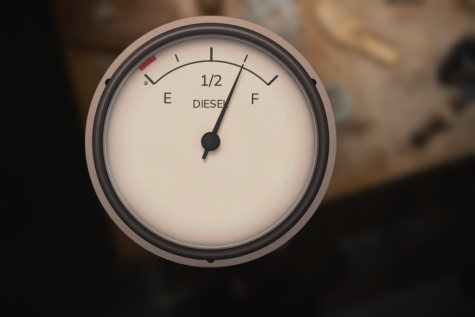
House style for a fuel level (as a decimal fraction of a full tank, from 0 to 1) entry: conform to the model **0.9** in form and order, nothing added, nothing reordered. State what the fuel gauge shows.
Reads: **0.75**
